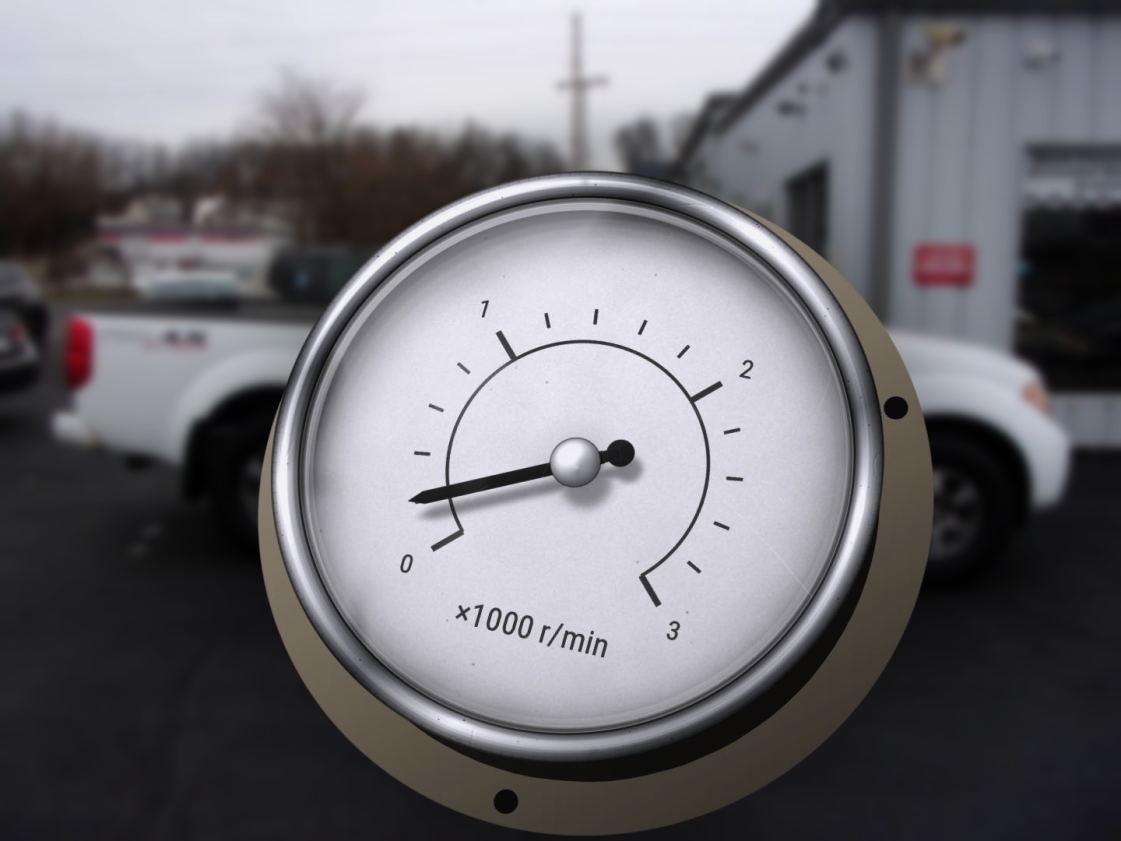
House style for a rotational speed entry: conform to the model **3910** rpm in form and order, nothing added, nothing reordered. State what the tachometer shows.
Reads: **200** rpm
